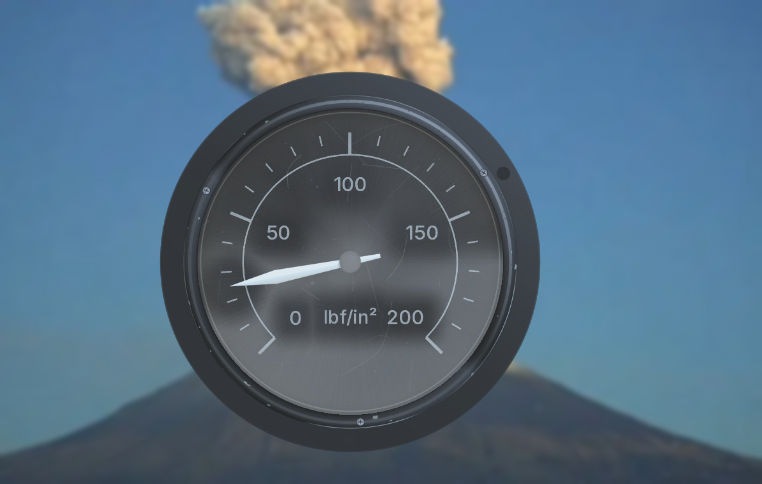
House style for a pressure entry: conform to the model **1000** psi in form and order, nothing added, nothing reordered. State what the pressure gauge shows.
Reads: **25** psi
